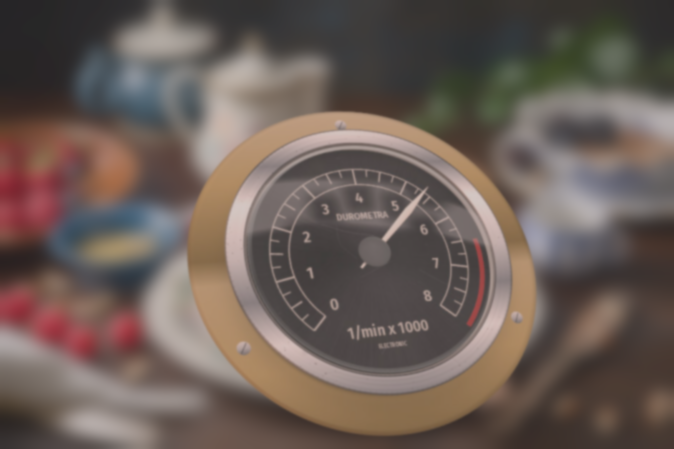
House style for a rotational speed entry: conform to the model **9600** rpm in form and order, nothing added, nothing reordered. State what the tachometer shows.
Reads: **5375** rpm
